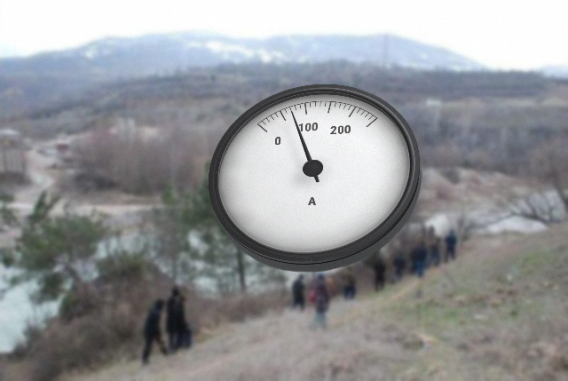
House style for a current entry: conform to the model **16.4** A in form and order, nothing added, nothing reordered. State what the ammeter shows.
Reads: **70** A
